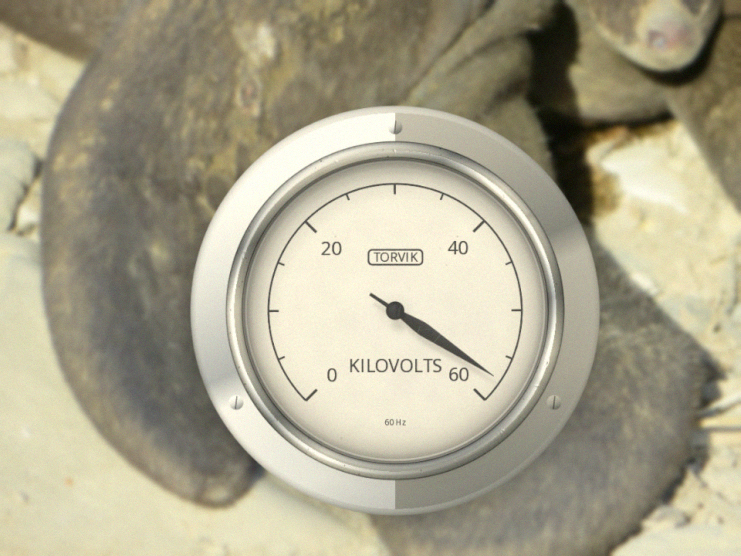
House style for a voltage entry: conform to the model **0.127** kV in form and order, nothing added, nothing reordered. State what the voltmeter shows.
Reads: **57.5** kV
